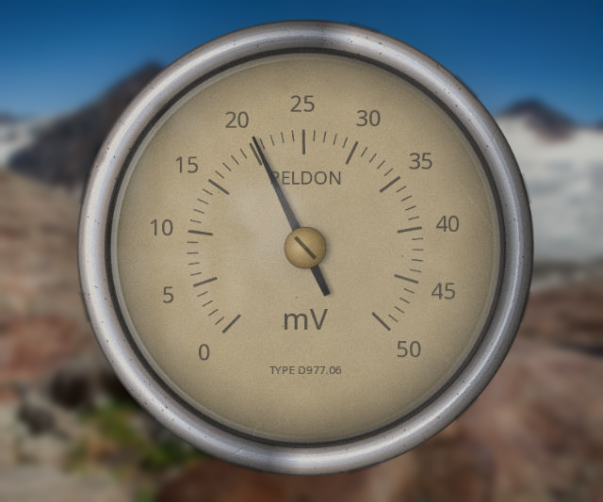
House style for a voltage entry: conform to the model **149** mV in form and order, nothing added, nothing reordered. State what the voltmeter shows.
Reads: **20.5** mV
